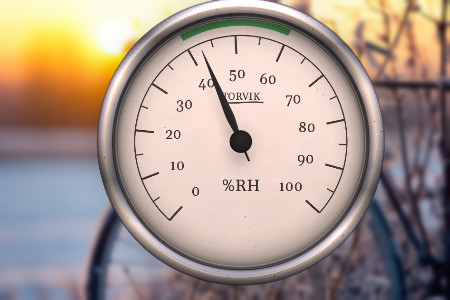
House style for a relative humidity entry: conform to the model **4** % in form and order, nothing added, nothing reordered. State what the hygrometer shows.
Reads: **42.5** %
